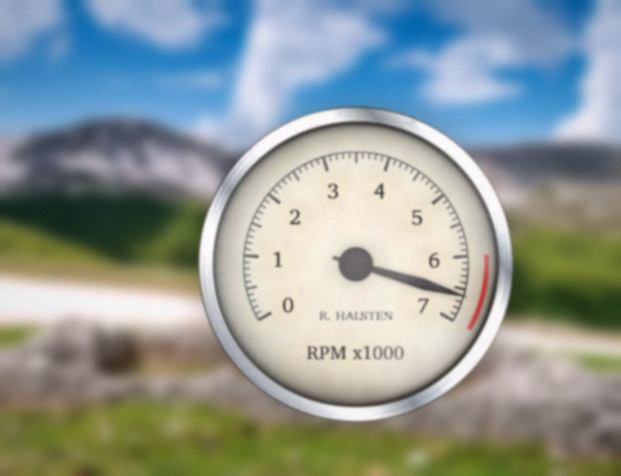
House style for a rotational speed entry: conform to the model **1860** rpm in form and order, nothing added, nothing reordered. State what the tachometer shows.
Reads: **6600** rpm
